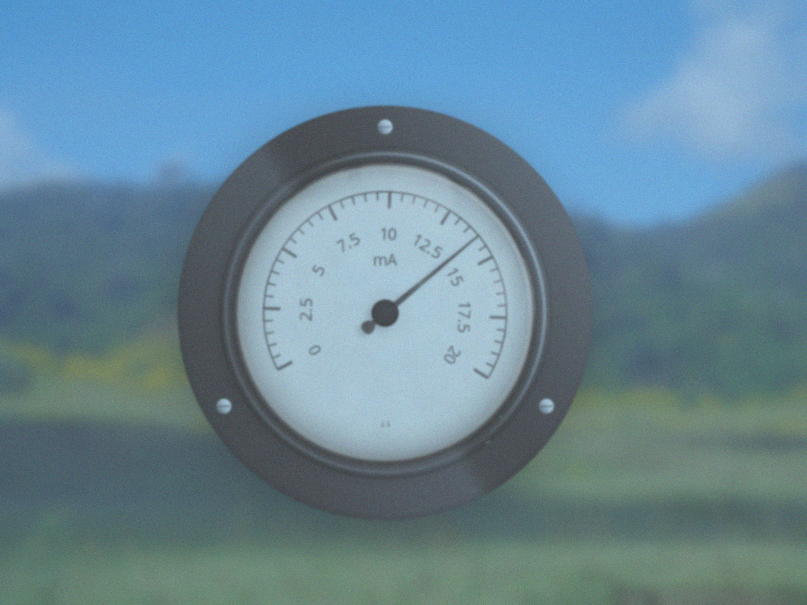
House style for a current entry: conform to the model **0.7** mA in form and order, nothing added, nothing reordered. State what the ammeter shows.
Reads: **14** mA
